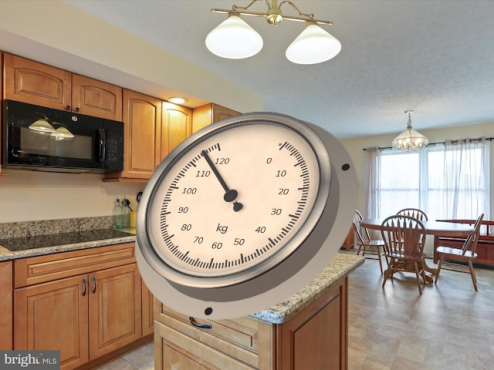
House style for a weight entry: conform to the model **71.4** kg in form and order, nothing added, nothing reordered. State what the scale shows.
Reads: **115** kg
